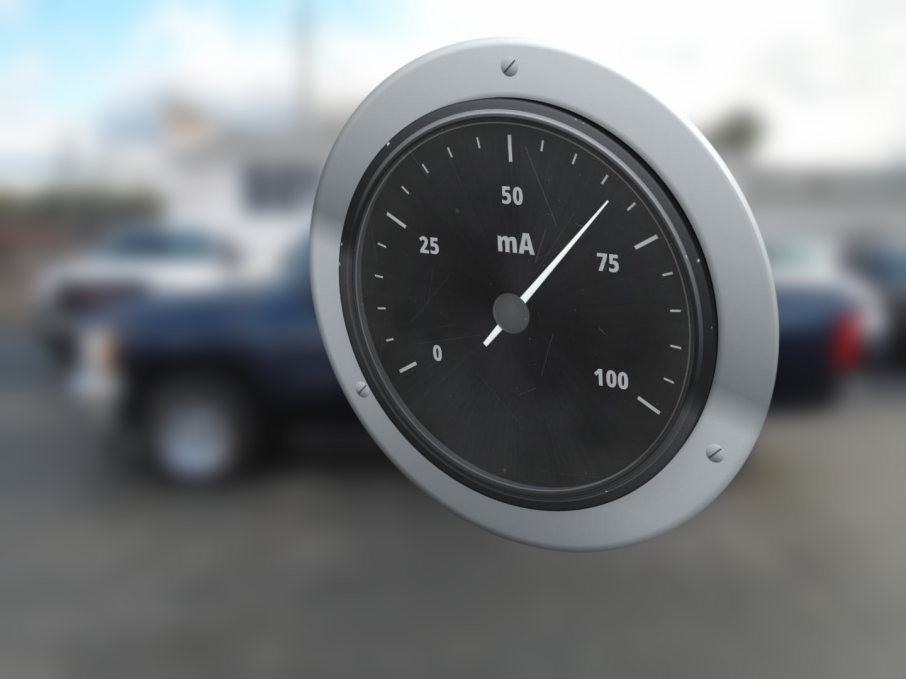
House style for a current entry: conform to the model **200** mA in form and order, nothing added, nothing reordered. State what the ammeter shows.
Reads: **67.5** mA
